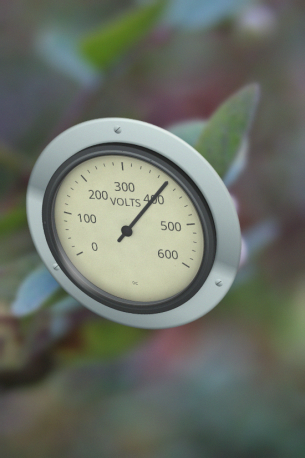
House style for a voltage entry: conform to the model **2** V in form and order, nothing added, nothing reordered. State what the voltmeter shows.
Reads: **400** V
